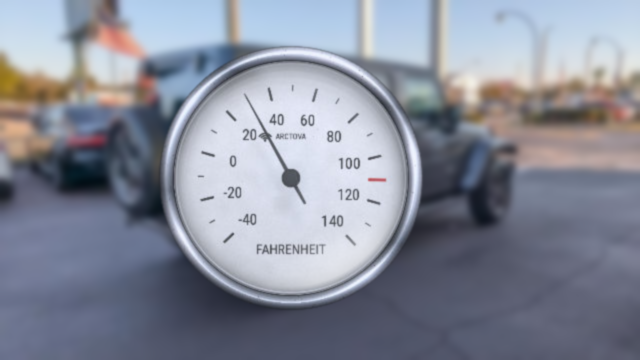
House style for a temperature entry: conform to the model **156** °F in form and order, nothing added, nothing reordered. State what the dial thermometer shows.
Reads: **30** °F
